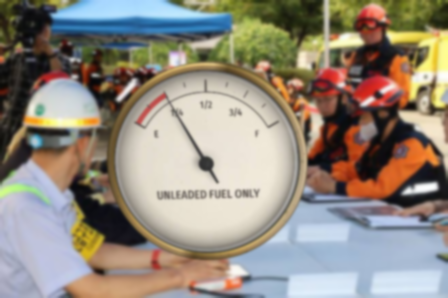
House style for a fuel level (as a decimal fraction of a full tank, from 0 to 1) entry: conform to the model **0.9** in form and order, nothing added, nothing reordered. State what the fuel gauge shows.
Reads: **0.25**
